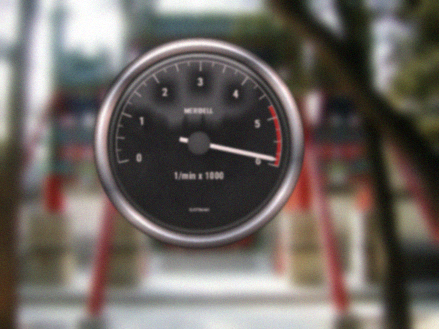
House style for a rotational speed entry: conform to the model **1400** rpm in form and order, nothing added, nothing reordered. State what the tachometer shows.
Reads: **5875** rpm
